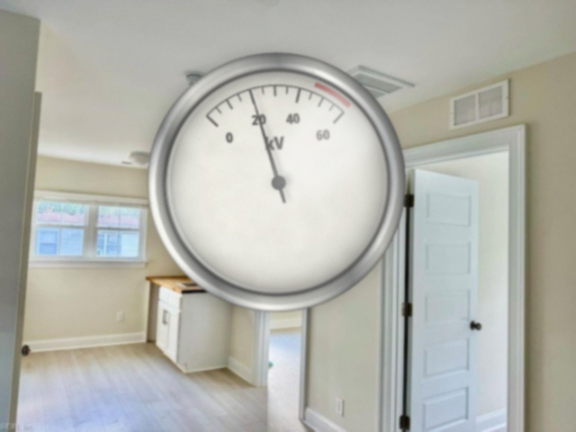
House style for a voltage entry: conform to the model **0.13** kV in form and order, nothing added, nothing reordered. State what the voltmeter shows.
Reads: **20** kV
